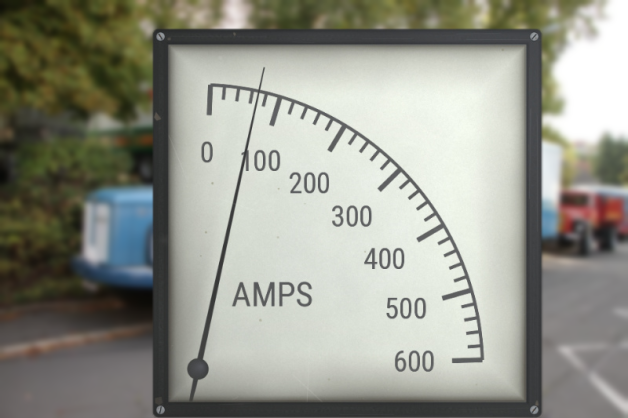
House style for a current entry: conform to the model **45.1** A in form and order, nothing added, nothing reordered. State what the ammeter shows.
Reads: **70** A
